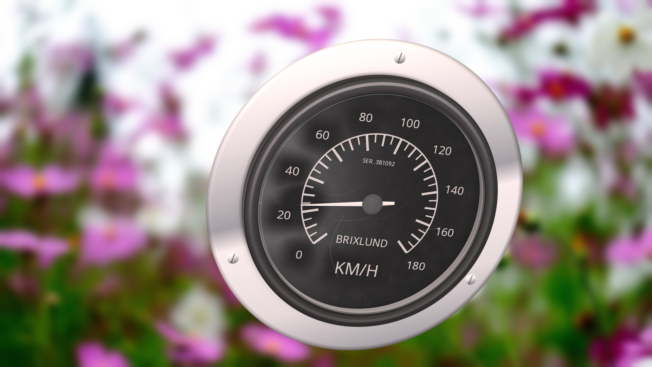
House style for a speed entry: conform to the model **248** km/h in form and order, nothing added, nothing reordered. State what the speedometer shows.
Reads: **25** km/h
